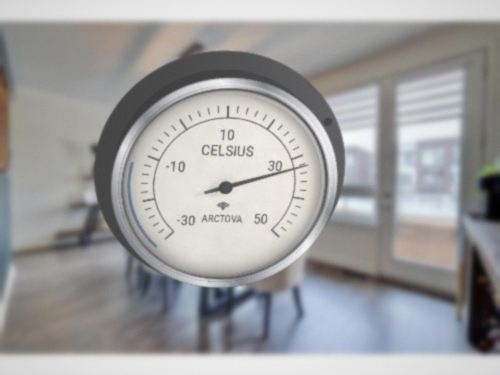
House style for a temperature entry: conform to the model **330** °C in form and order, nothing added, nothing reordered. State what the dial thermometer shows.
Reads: **32** °C
